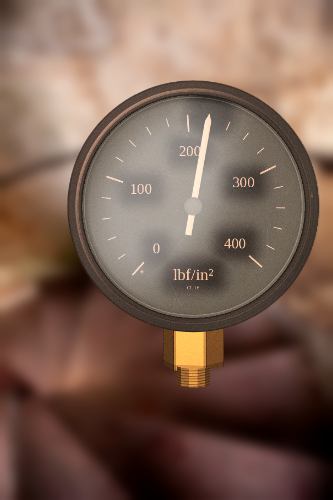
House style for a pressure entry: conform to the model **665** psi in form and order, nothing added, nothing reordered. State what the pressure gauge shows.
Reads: **220** psi
